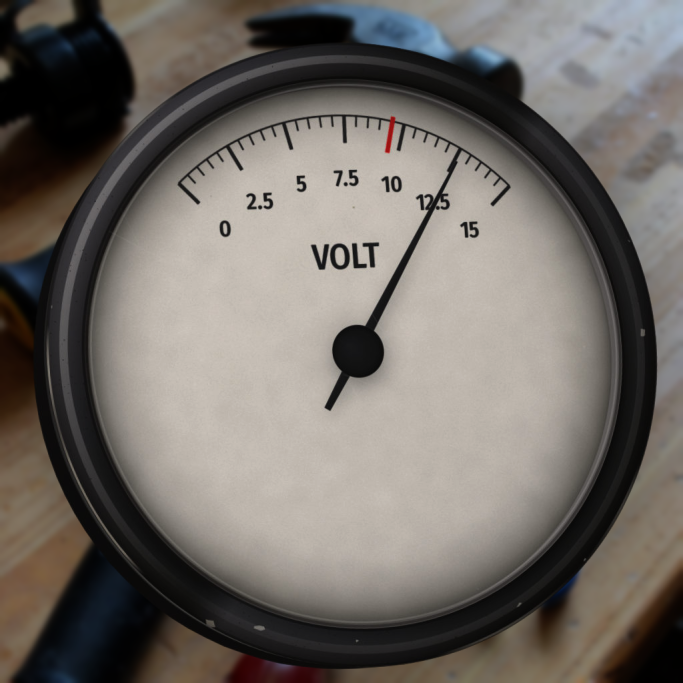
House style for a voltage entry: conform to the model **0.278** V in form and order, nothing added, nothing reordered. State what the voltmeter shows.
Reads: **12.5** V
